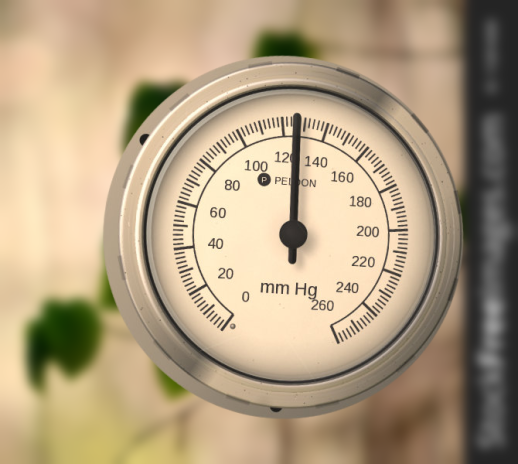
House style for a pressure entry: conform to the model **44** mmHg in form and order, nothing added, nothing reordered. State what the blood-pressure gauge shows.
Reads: **126** mmHg
